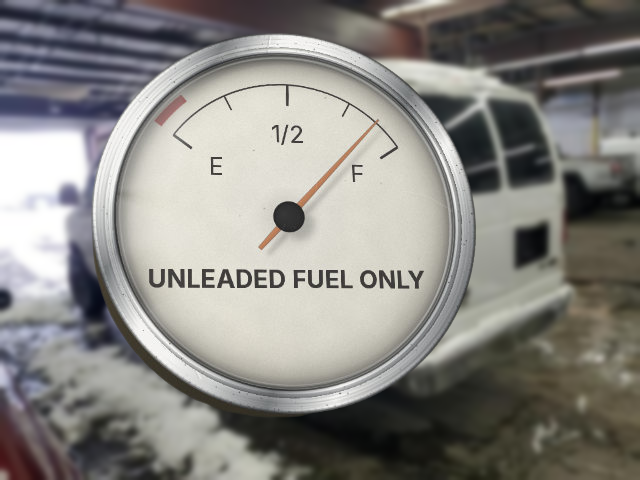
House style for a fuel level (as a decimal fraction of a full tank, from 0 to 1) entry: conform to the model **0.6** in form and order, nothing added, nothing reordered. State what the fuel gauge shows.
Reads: **0.875**
